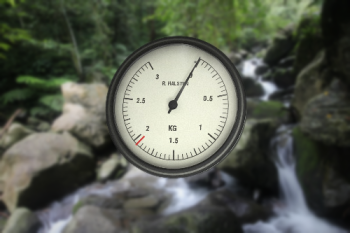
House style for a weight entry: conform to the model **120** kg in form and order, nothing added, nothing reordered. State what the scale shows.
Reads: **0** kg
